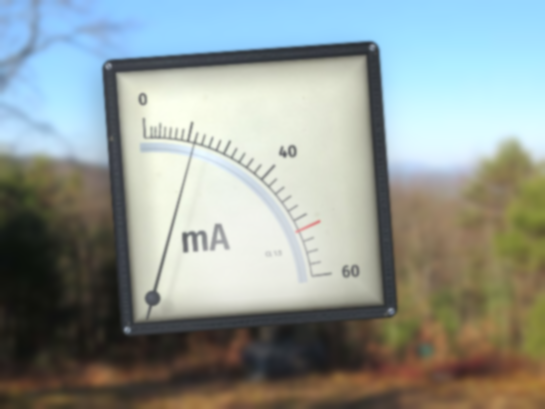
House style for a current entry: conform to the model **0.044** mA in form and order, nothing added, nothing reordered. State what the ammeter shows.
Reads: **22** mA
